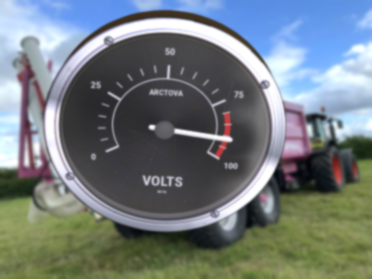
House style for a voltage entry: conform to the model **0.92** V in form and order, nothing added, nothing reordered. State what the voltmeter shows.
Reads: **90** V
